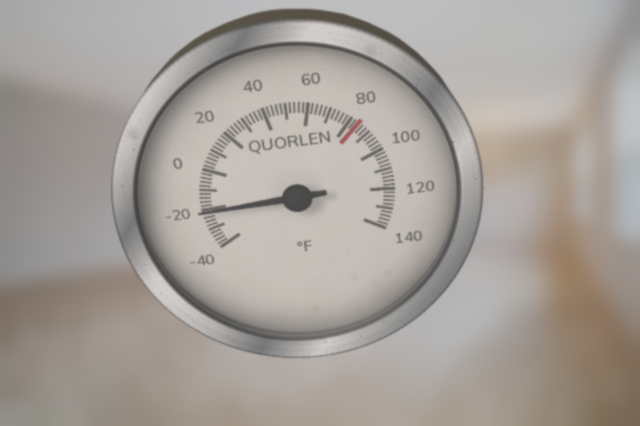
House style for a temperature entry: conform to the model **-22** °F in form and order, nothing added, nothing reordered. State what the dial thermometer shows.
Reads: **-20** °F
